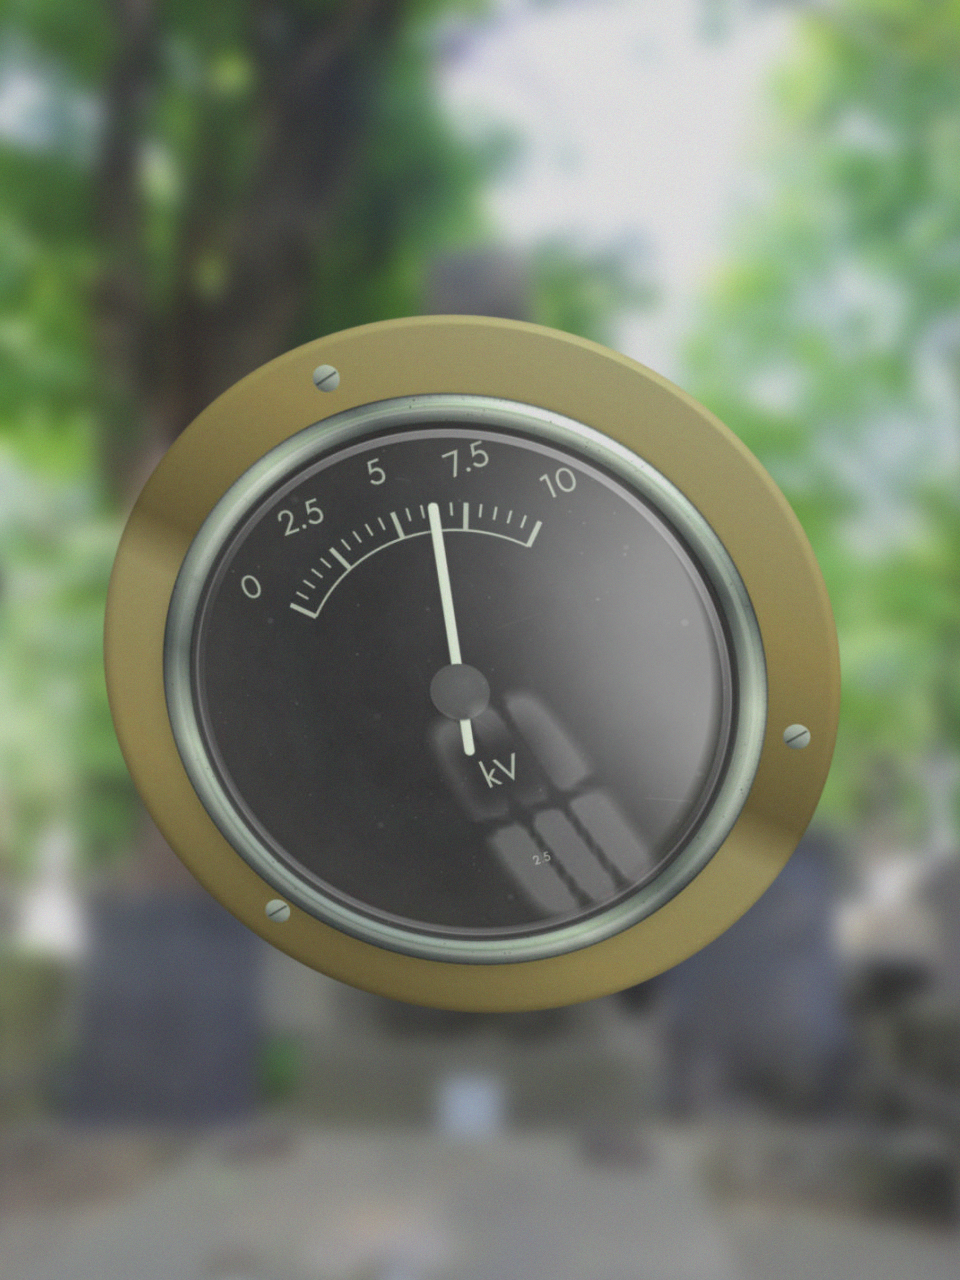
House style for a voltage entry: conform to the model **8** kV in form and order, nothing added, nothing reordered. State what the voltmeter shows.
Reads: **6.5** kV
